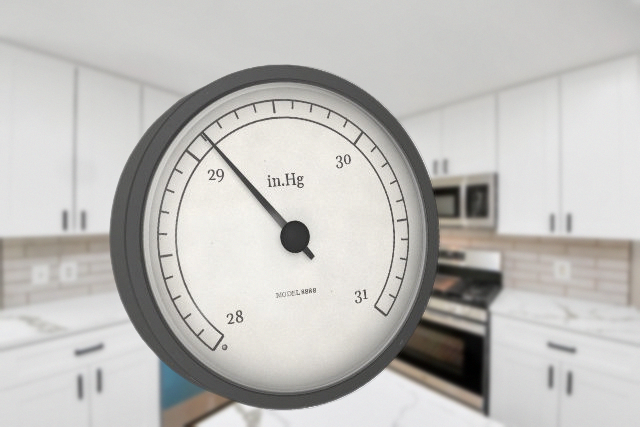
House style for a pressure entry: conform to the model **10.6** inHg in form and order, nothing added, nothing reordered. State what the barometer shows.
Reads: **29.1** inHg
